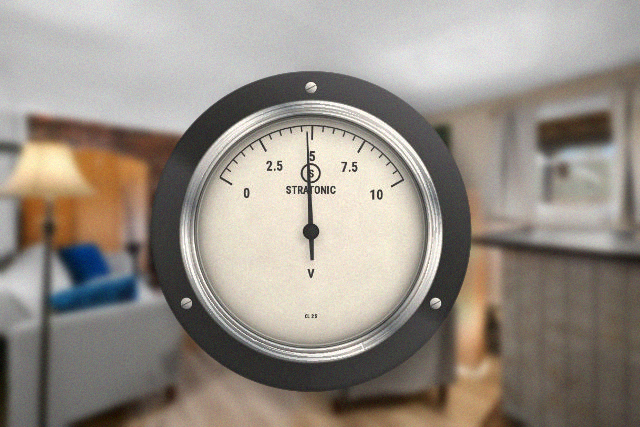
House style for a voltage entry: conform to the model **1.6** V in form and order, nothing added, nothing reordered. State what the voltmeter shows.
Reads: **4.75** V
